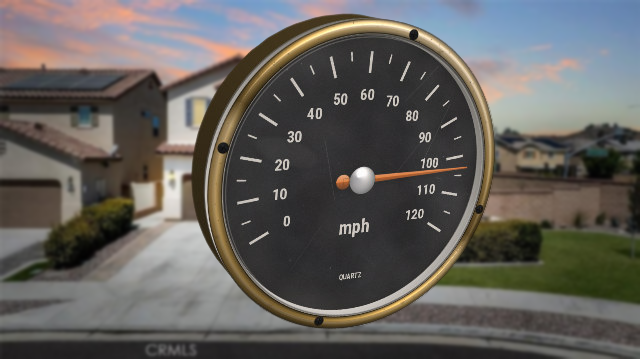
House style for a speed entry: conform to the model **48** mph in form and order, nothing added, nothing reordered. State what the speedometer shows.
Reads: **102.5** mph
